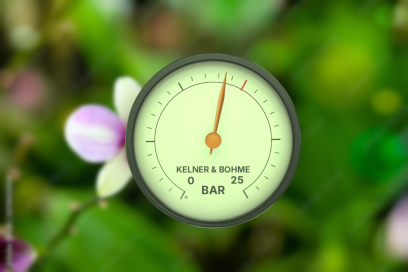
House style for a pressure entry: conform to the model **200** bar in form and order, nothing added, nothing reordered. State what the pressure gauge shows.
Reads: **13.5** bar
